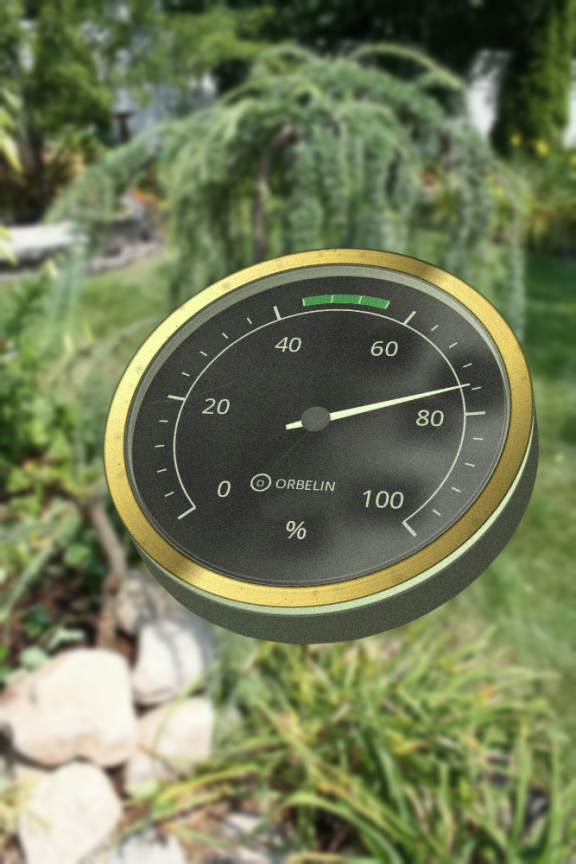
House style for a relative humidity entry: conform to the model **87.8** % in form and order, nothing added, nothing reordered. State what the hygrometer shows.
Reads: **76** %
